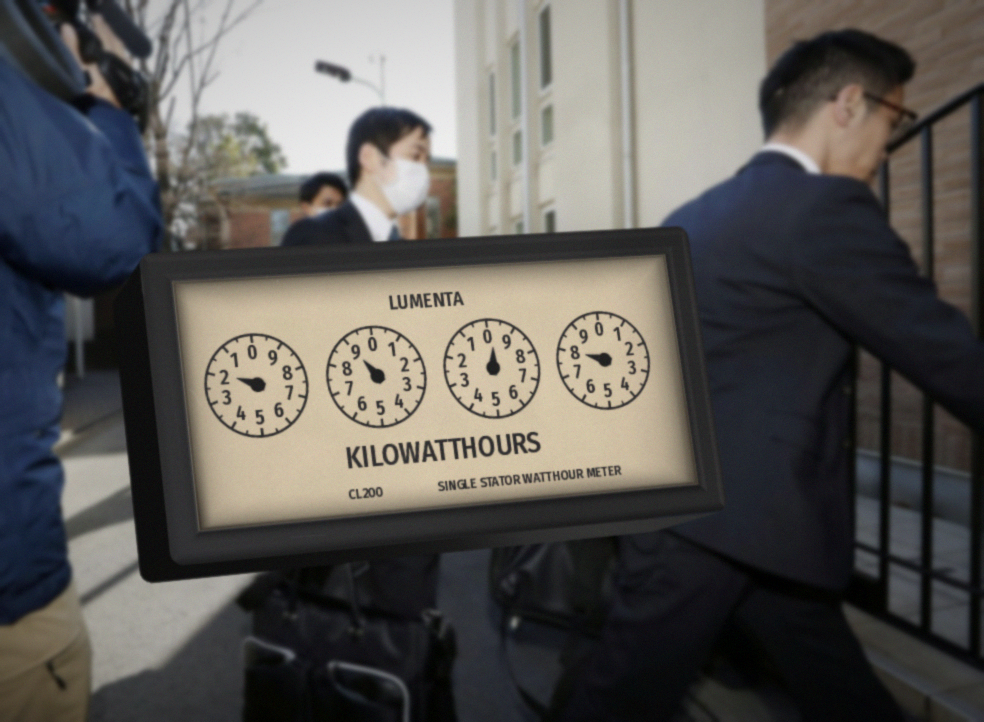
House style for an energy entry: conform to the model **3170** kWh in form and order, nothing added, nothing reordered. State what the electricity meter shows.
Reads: **1898** kWh
